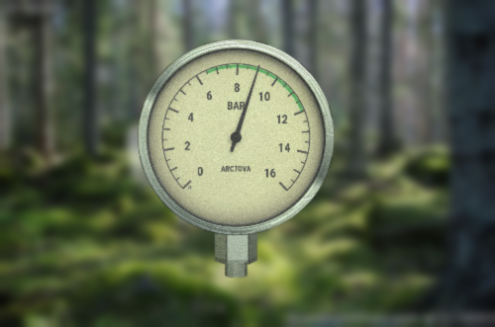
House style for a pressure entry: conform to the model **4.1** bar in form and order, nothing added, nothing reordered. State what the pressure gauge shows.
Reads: **9** bar
